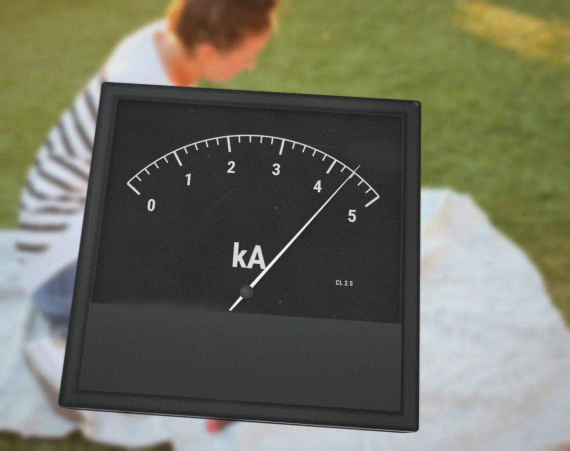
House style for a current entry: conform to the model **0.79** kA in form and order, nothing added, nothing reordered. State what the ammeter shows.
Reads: **4.4** kA
